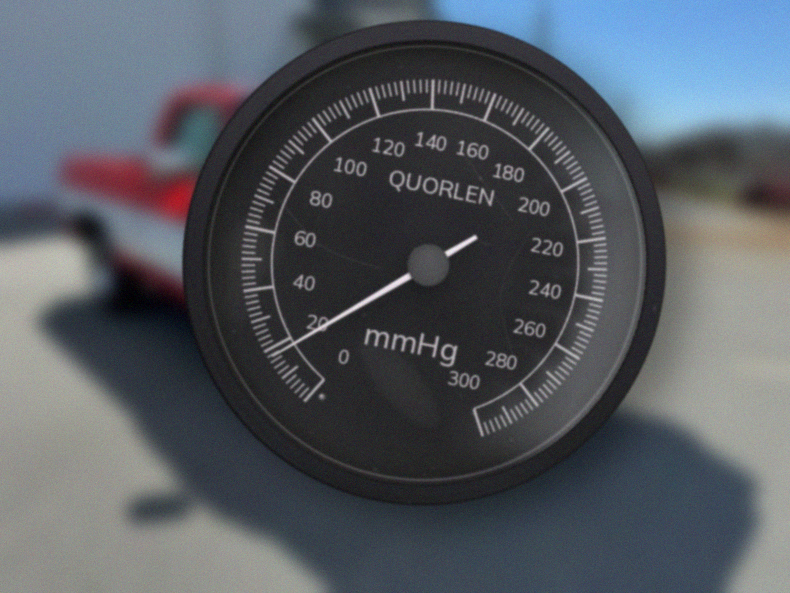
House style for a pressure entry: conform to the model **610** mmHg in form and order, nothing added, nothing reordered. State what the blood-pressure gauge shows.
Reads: **18** mmHg
